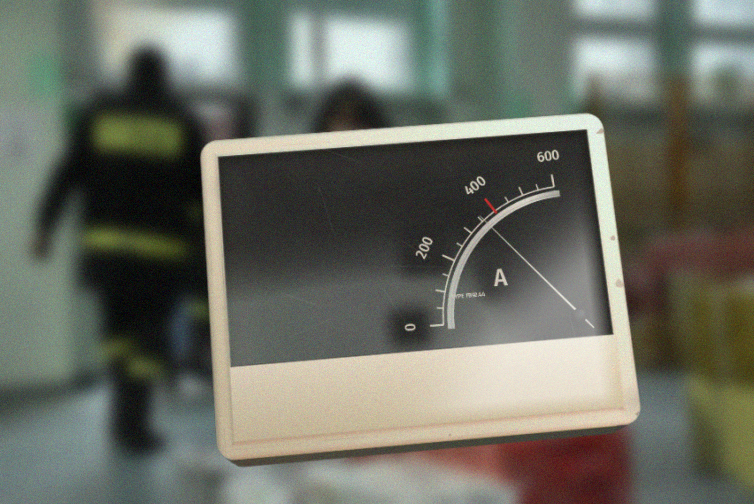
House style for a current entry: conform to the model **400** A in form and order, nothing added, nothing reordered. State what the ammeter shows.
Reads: **350** A
